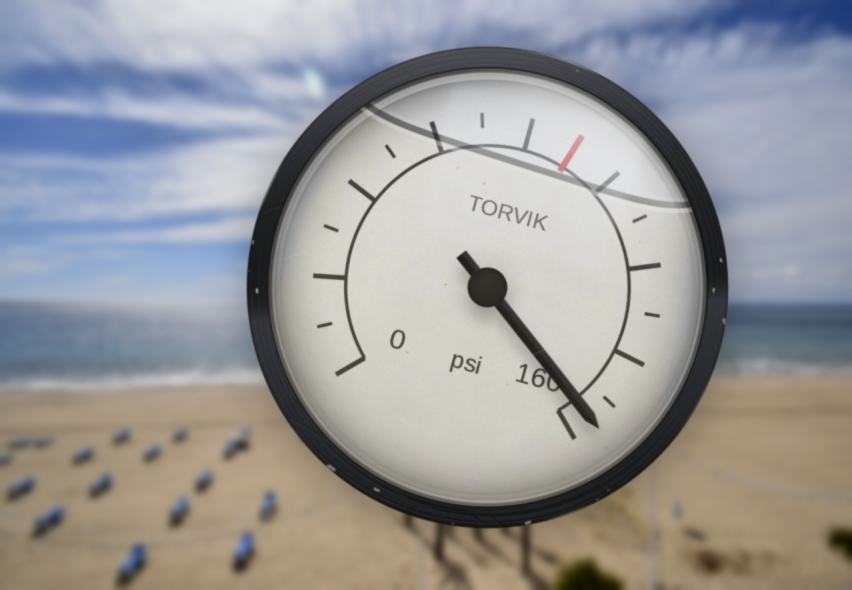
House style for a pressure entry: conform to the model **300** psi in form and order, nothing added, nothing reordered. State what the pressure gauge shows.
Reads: **155** psi
